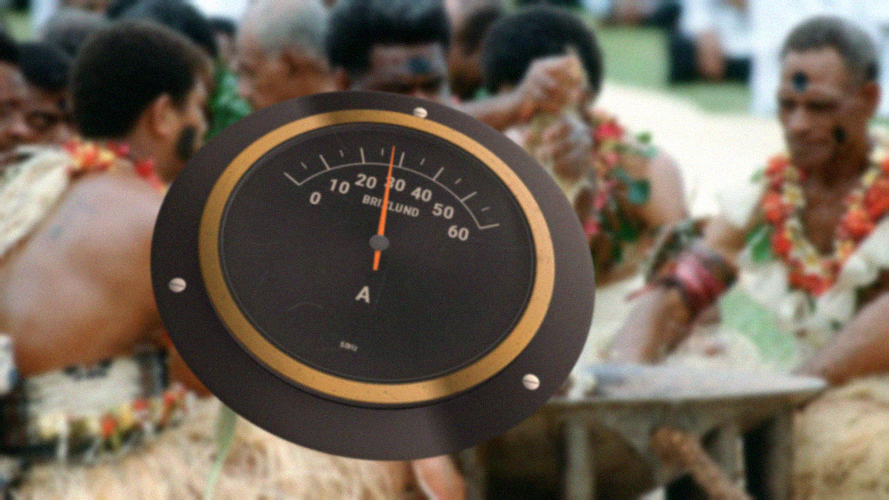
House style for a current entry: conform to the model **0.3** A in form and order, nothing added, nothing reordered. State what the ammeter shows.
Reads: **27.5** A
